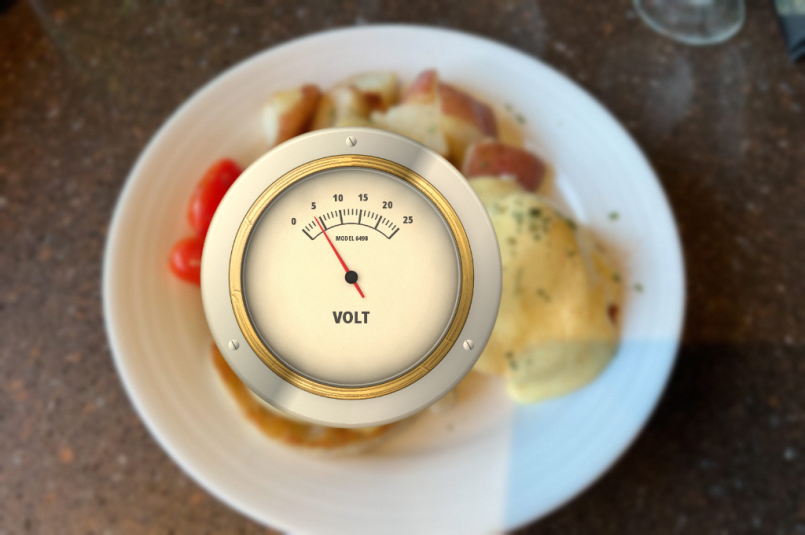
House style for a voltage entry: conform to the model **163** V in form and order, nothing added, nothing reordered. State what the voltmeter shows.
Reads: **4** V
